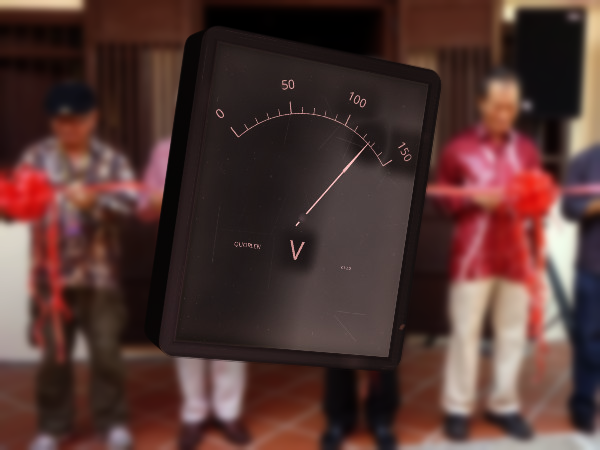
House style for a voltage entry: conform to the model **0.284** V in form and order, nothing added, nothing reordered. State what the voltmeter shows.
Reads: **125** V
